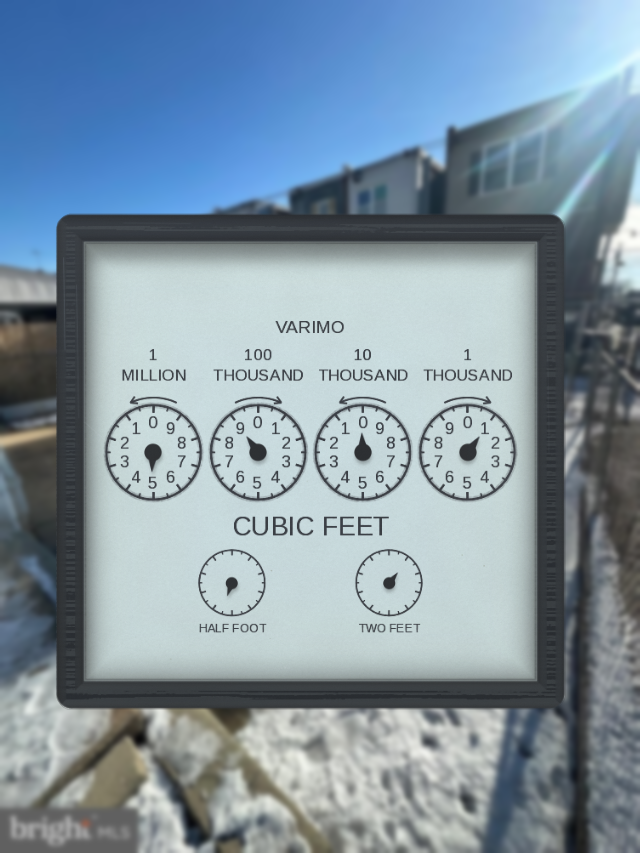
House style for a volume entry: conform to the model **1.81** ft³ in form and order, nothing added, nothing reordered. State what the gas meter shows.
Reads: **490100** ft³
